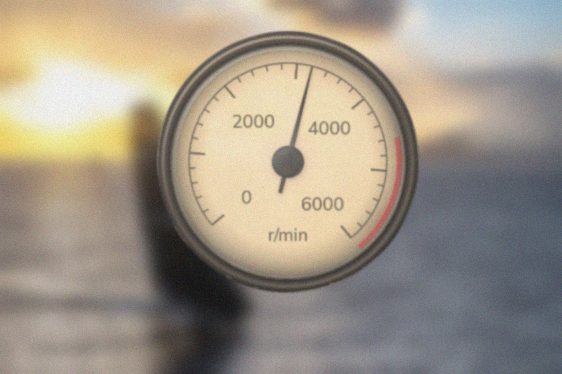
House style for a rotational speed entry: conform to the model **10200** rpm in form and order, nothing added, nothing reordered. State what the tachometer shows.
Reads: **3200** rpm
